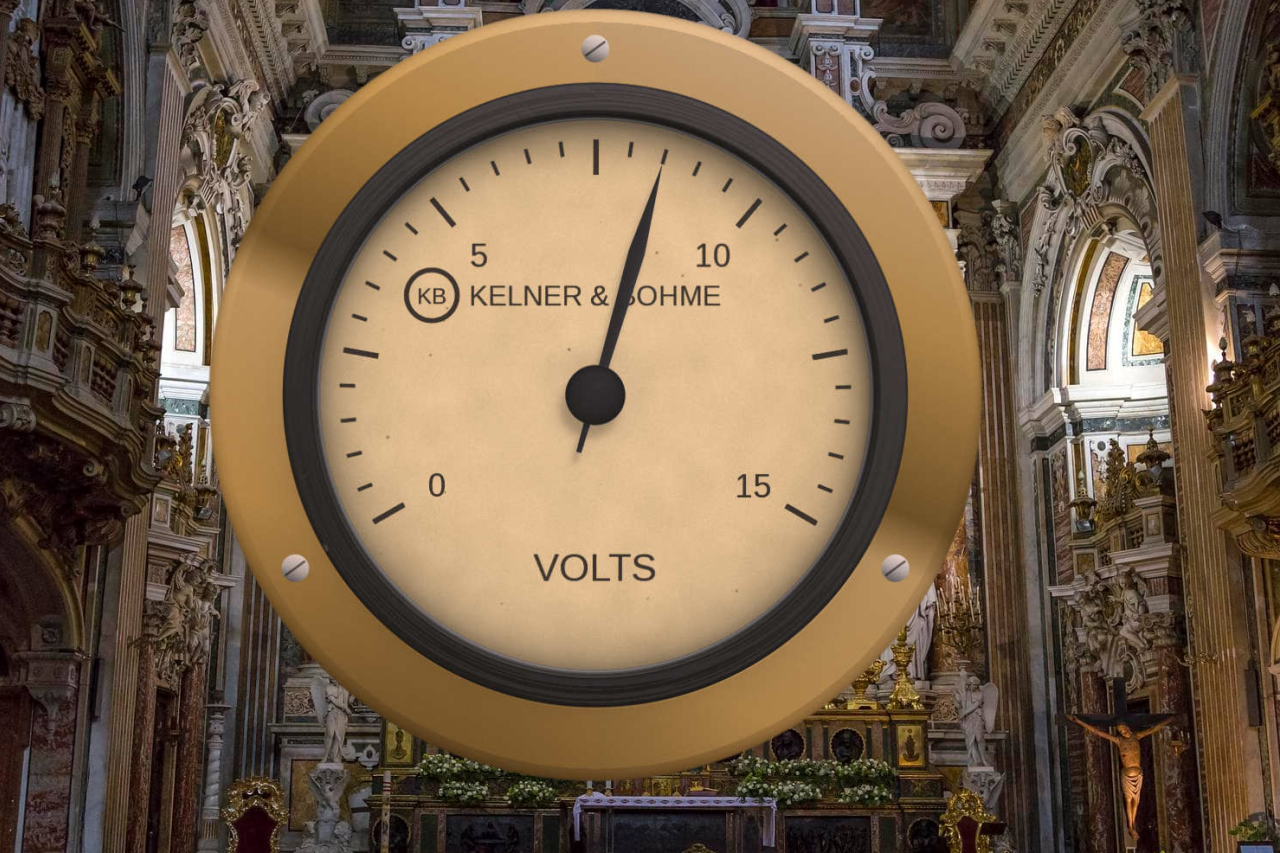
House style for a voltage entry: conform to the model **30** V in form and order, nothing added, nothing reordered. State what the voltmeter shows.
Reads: **8.5** V
